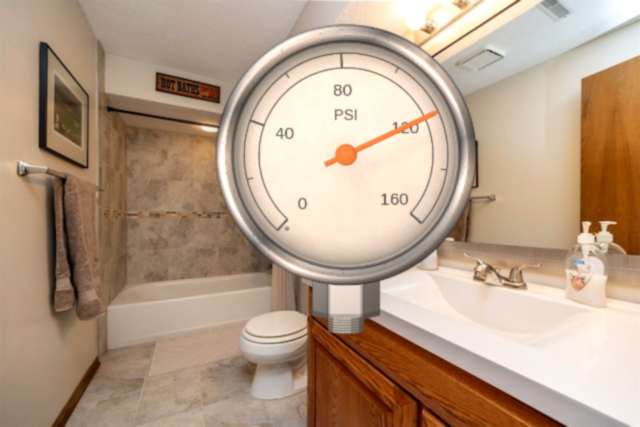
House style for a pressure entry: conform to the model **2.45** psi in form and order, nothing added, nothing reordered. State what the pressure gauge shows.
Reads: **120** psi
